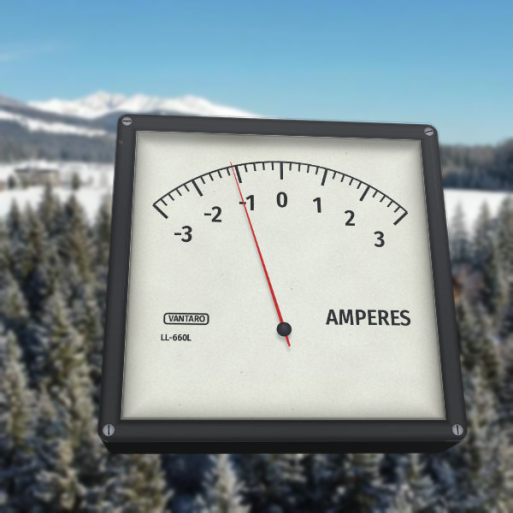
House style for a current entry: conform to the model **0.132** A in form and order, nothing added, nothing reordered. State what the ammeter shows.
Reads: **-1.1** A
